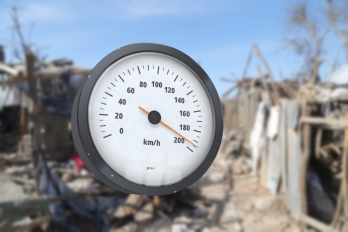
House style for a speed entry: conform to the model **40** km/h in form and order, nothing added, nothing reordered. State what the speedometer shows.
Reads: **195** km/h
